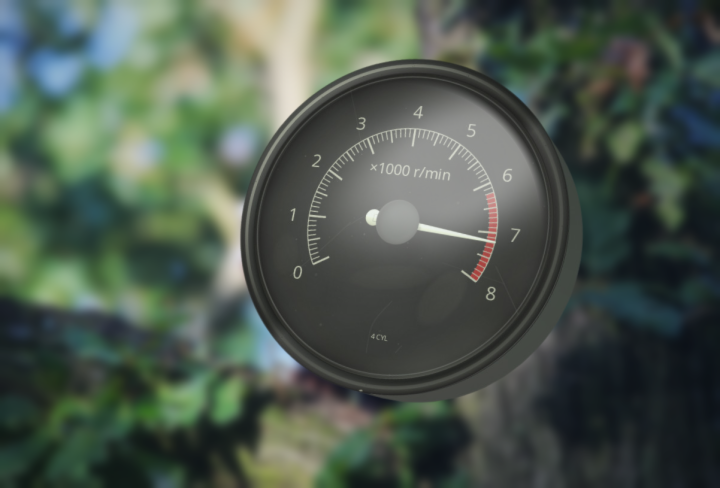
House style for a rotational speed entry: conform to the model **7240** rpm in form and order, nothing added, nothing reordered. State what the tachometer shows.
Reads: **7200** rpm
